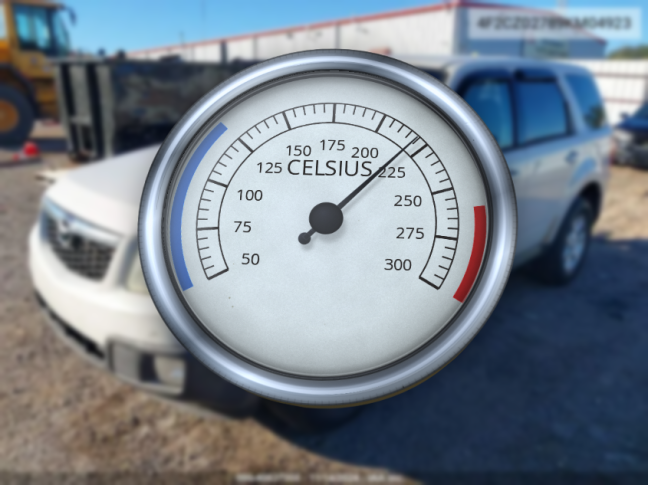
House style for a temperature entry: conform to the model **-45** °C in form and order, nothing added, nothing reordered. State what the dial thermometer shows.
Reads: **220** °C
